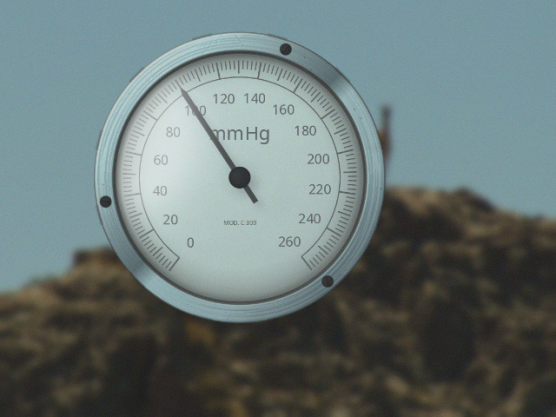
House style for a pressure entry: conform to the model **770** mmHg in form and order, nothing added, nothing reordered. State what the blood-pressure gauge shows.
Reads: **100** mmHg
